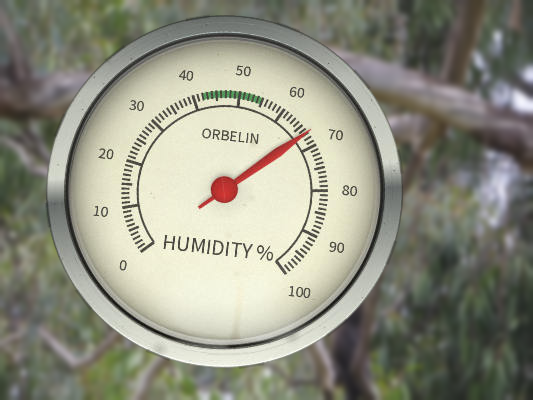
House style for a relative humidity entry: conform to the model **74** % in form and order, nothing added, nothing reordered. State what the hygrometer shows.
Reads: **67** %
